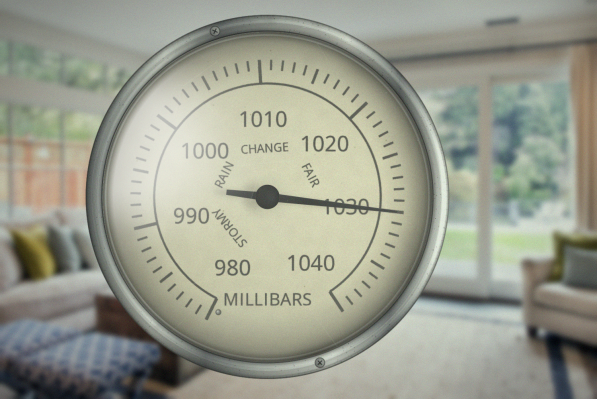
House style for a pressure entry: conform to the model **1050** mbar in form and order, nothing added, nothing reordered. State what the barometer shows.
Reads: **1030** mbar
